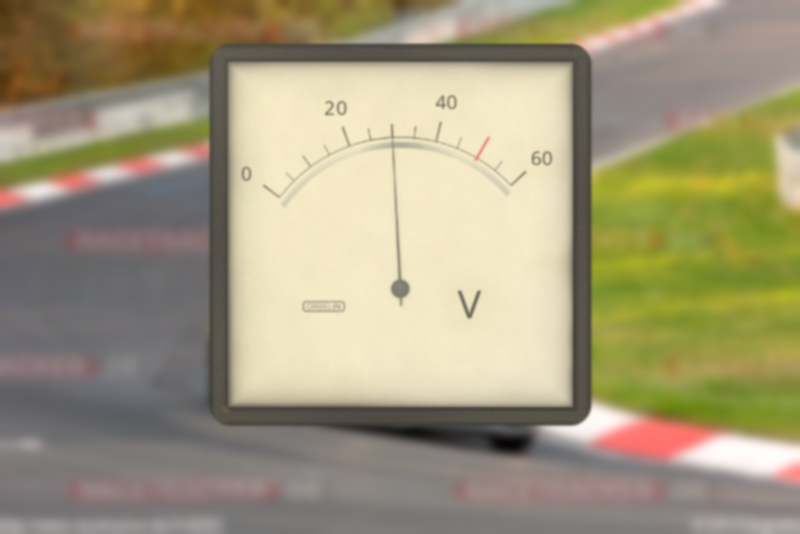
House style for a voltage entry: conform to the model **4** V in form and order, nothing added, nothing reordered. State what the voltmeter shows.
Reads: **30** V
